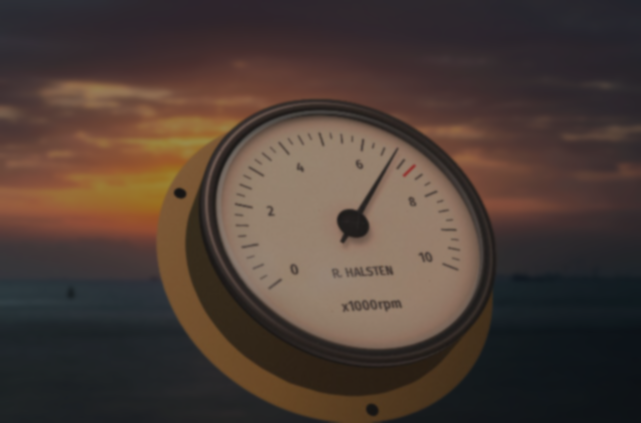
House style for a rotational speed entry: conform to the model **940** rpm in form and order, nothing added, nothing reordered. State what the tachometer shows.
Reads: **6750** rpm
